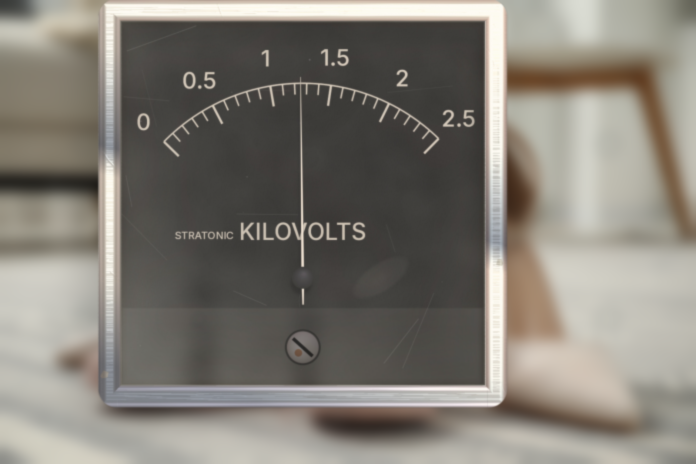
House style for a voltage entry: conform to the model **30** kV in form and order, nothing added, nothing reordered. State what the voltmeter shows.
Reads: **1.25** kV
